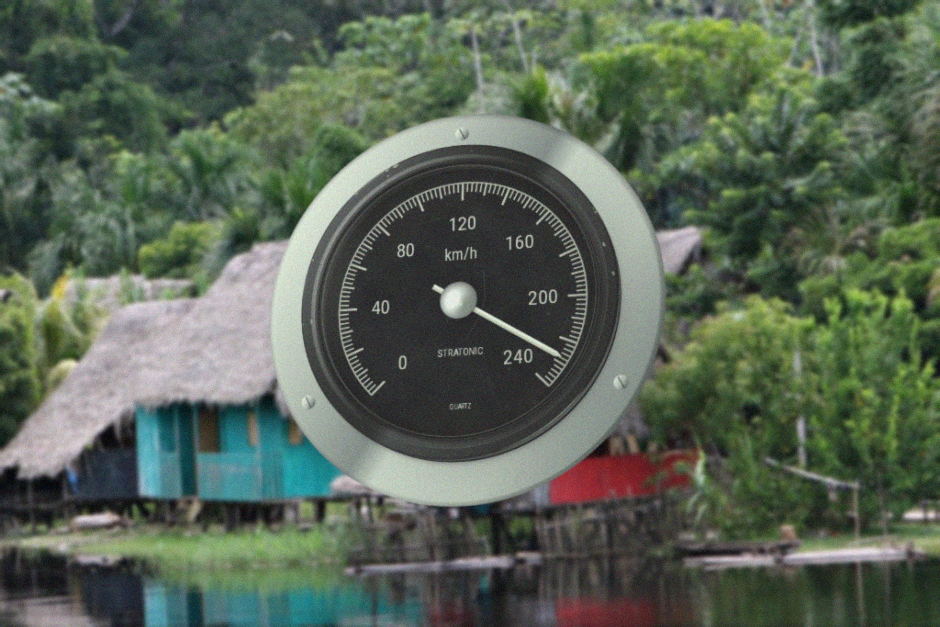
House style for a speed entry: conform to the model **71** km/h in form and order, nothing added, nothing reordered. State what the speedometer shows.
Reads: **228** km/h
